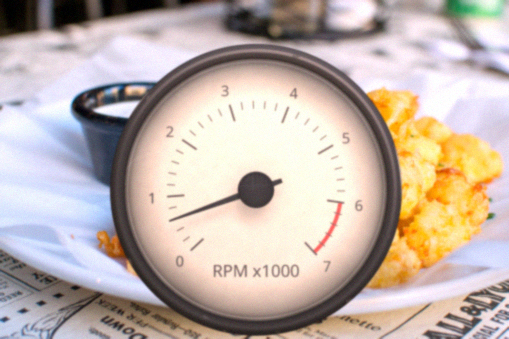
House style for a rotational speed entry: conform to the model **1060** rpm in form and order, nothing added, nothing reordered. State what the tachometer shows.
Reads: **600** rpm
